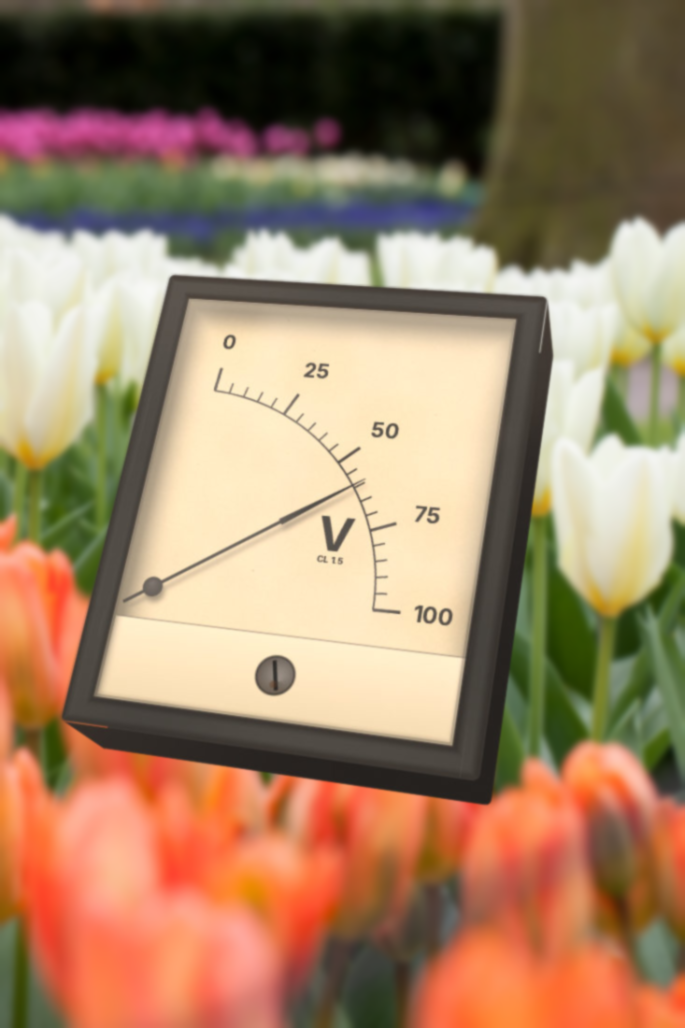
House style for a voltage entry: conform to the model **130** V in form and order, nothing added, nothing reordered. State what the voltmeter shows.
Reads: **60** V
